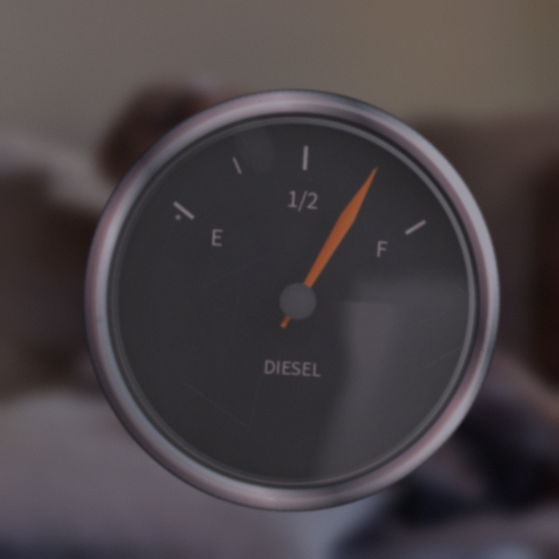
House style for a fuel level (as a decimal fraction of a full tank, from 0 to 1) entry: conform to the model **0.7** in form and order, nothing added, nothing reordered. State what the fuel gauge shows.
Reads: **0.75**
